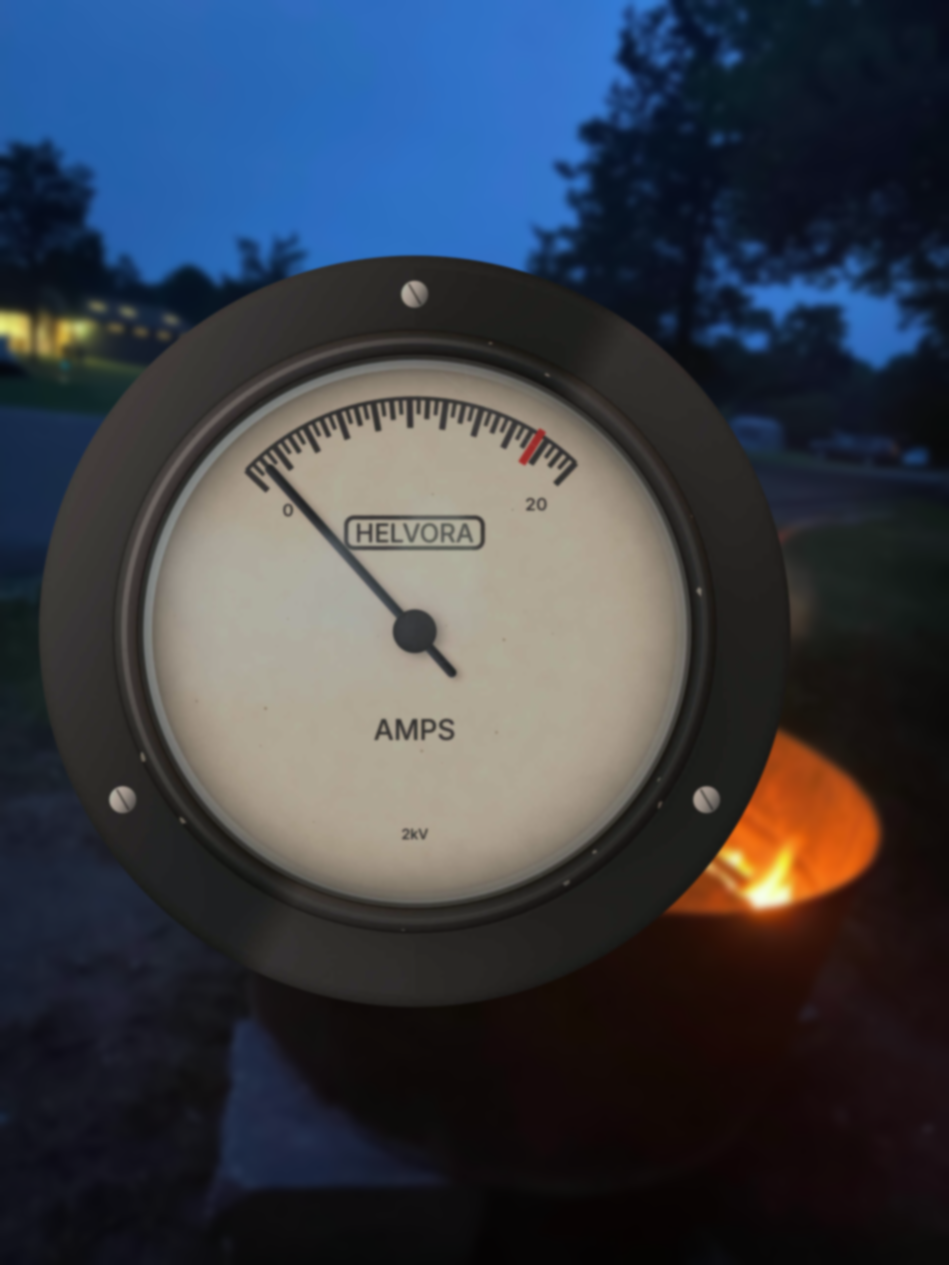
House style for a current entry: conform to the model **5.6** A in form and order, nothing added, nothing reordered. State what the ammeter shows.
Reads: **1** A
